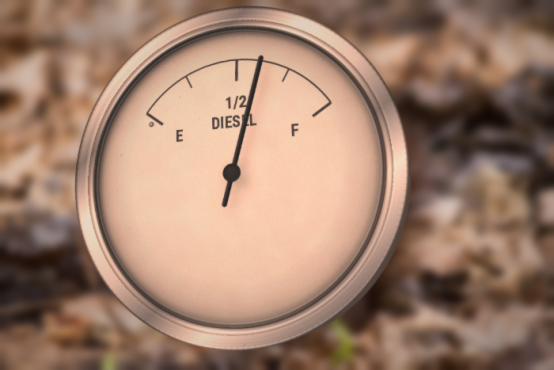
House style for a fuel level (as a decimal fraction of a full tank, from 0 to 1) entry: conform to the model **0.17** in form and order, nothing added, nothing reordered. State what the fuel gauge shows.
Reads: **0.625**
